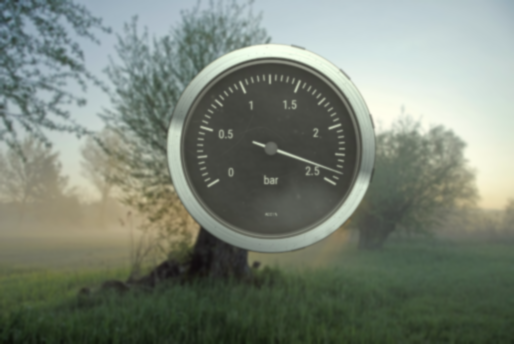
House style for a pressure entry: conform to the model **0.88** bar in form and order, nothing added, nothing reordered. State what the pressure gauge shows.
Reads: **2.4** bar
